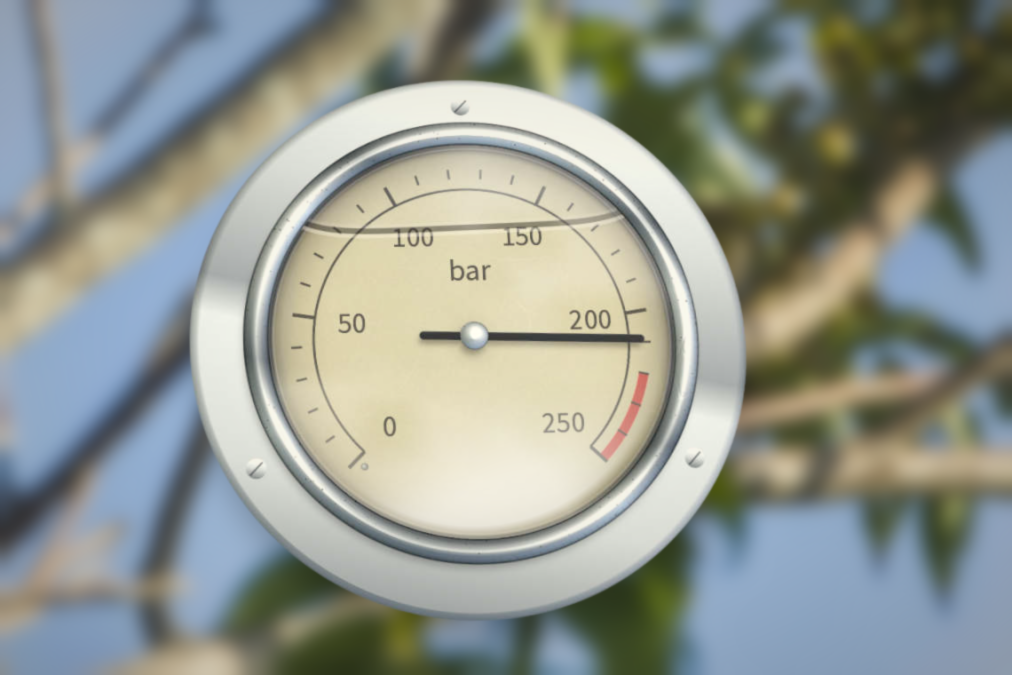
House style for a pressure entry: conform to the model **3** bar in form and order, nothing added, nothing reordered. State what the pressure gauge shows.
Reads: **210** bar
